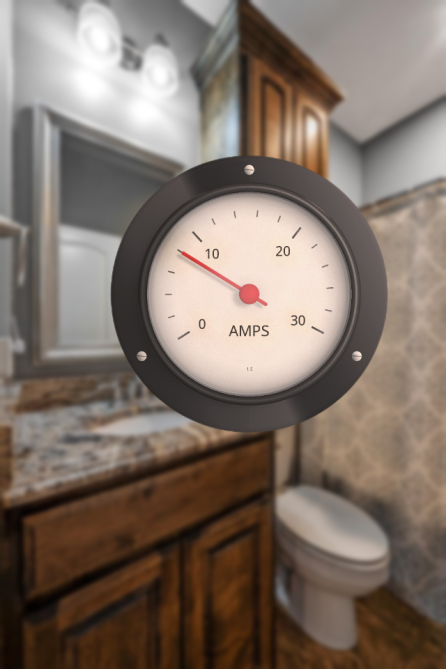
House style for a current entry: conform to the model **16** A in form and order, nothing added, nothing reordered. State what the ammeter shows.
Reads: **8** A
